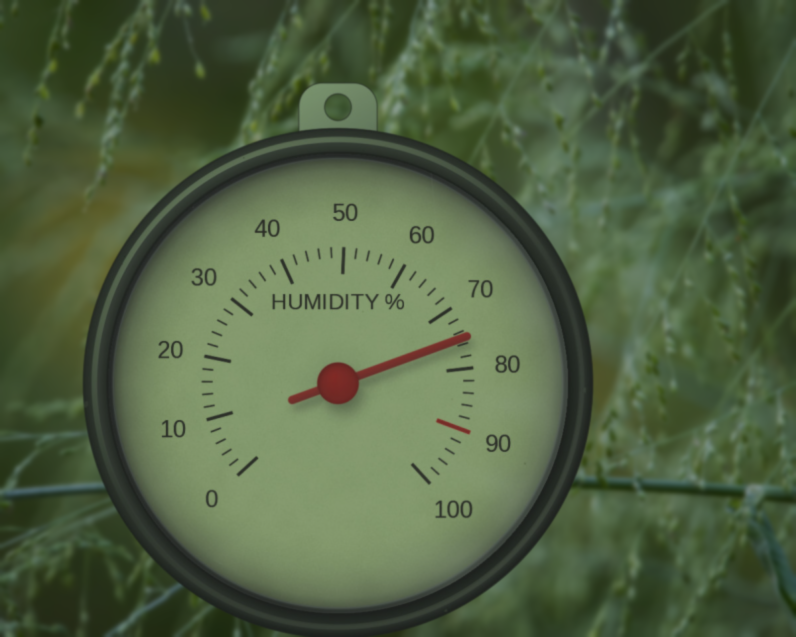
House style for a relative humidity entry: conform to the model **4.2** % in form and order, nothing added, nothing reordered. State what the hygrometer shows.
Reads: **75** %
